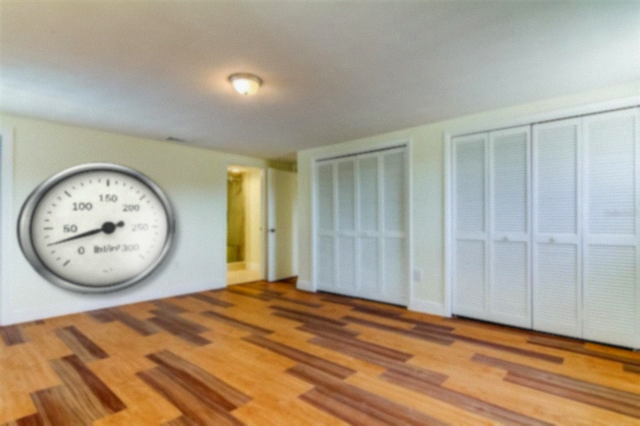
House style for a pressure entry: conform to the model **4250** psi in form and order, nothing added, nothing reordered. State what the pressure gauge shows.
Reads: **30** psi
